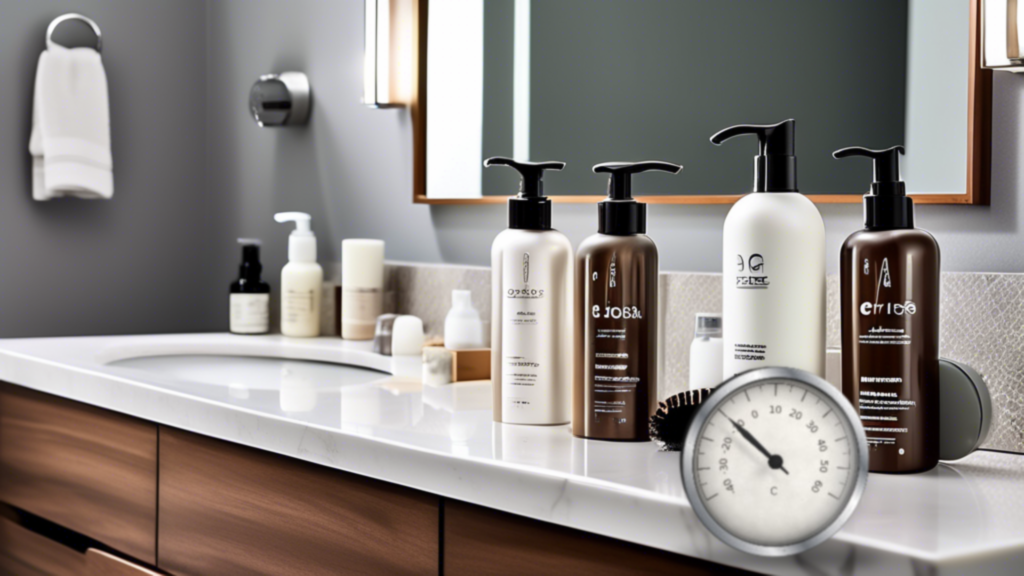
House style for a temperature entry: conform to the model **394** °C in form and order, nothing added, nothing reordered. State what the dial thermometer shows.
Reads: **-10** °C
